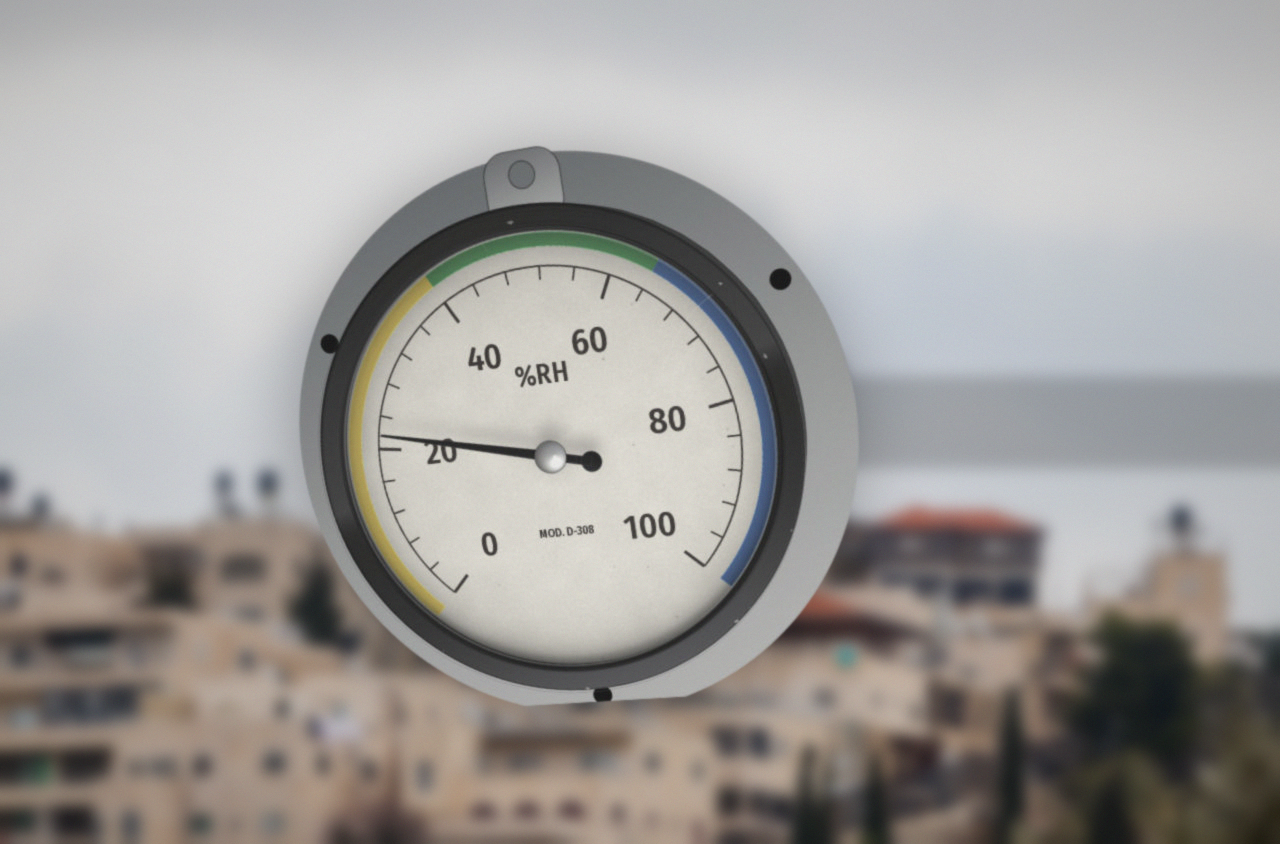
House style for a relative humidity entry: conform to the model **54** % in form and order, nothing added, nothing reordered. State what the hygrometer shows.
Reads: **22** %
